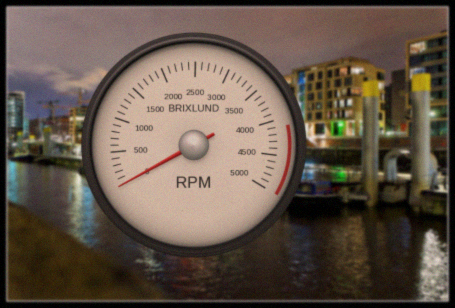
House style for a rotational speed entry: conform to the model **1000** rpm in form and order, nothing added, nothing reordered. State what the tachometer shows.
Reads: **0** rpm
